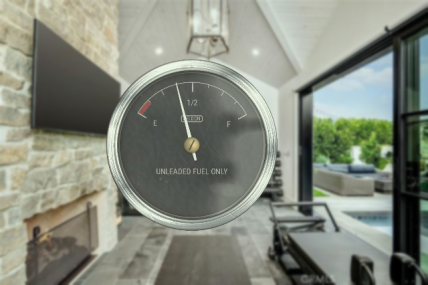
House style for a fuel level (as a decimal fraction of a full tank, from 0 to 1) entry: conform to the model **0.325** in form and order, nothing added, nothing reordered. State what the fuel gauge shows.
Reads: **0.375**
